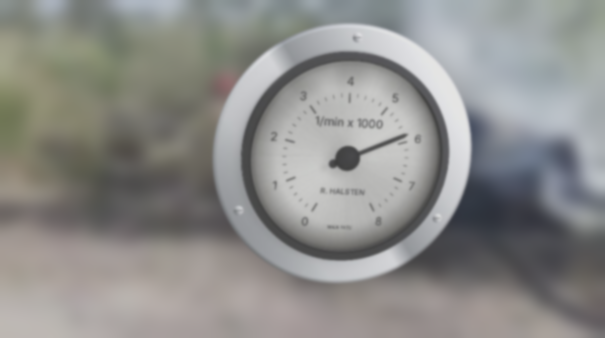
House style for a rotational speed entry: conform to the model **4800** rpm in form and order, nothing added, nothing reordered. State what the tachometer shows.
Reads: **5800** rpm
